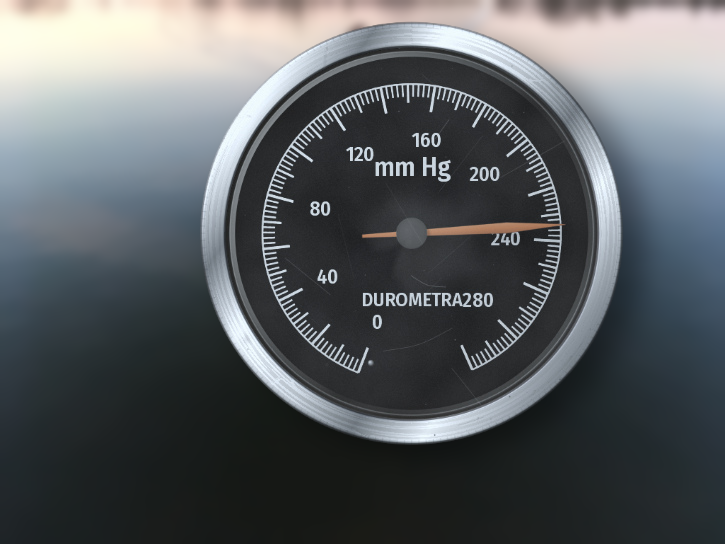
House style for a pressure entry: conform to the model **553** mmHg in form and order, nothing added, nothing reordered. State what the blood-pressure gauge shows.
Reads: **234** mmHg
